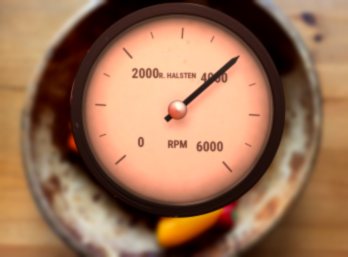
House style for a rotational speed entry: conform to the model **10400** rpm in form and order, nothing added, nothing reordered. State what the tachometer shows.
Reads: **4000** rpm
